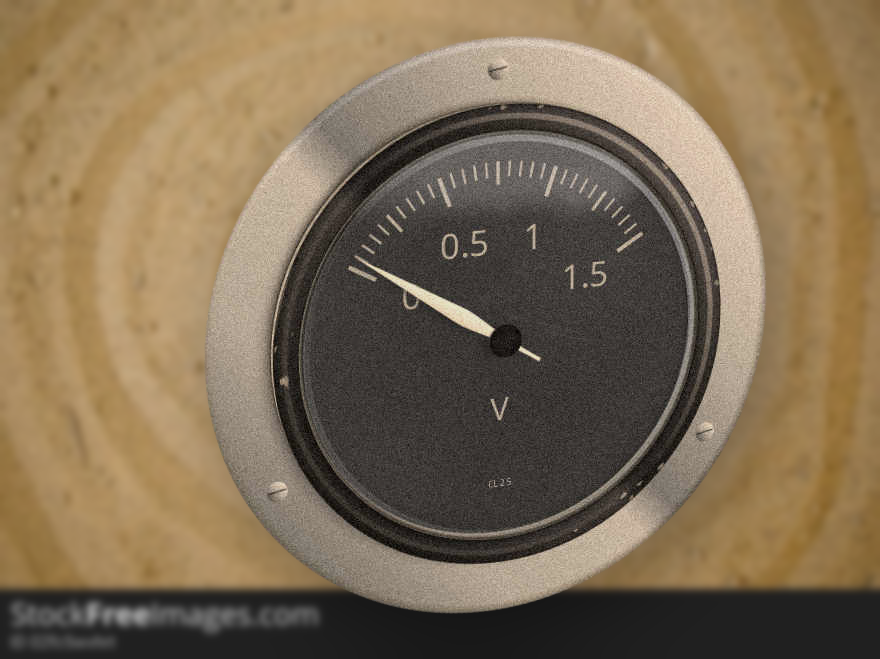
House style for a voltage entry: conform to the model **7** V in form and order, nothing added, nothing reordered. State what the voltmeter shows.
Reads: **0.05** V
